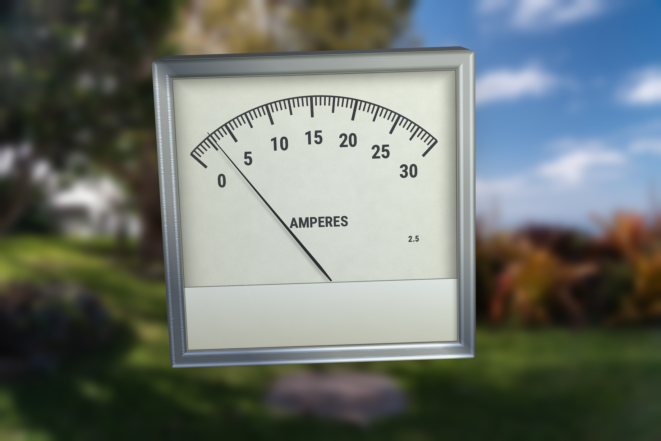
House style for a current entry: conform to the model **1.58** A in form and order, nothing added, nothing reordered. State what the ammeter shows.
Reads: **3** A
